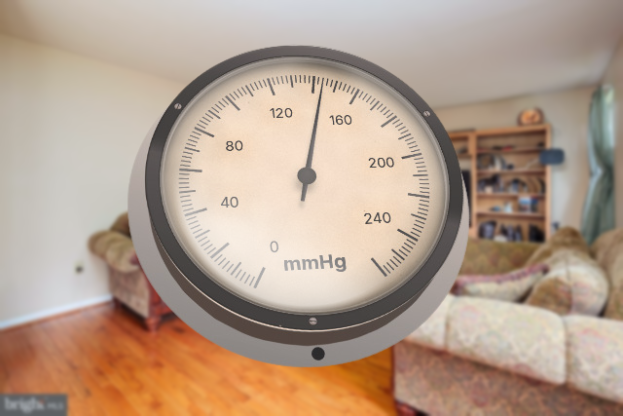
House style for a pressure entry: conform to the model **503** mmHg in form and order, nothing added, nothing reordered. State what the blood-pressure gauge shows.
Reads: **144** mmHg
